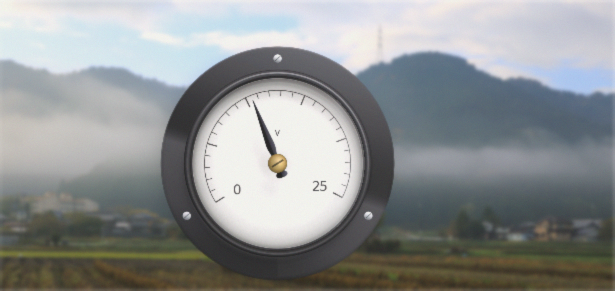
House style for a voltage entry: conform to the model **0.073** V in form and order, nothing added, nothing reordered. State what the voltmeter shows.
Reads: **10.5** V
